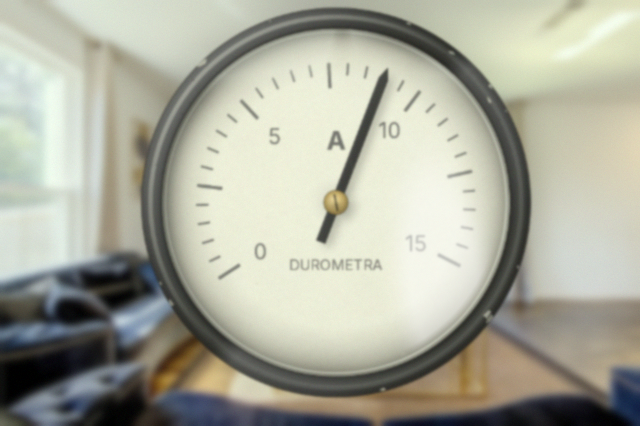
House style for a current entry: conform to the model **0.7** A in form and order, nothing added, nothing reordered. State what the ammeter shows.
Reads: **9** A
